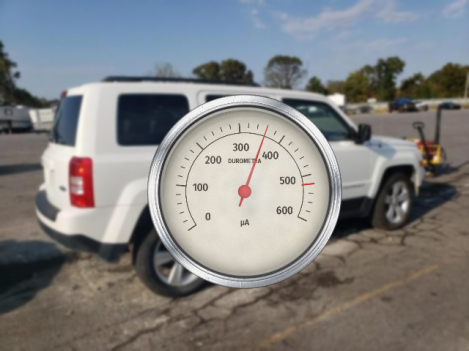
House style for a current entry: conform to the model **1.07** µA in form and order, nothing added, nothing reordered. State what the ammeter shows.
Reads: **360** µA
